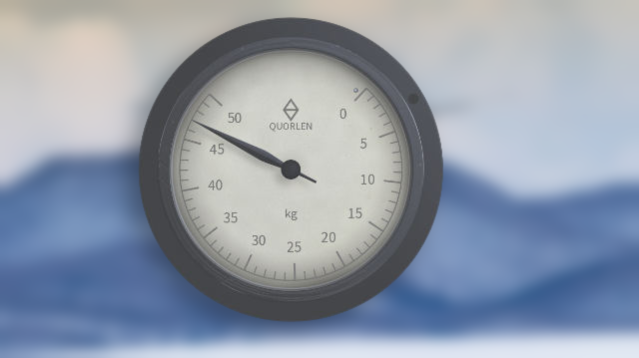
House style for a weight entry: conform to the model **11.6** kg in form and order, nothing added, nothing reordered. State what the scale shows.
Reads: **47** kg
